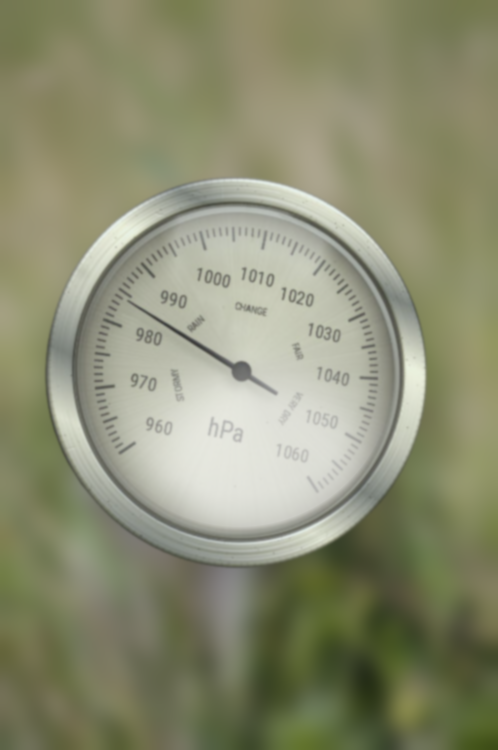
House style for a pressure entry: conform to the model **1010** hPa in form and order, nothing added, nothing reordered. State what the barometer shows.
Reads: **984** hPa
